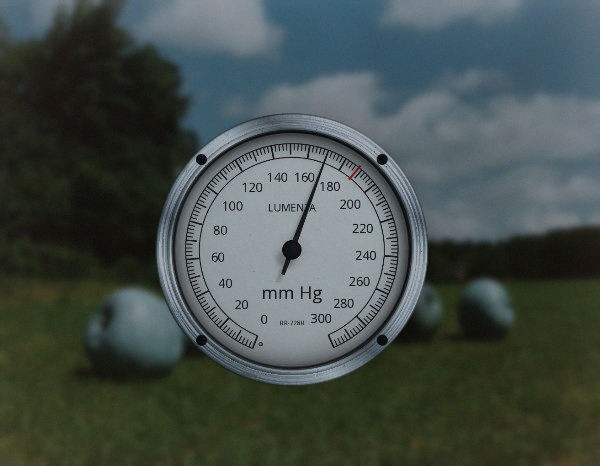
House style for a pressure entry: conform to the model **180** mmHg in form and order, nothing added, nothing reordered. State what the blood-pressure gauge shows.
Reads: **170** mmHg
